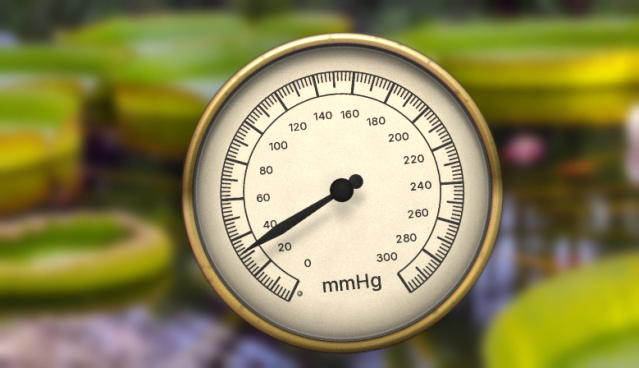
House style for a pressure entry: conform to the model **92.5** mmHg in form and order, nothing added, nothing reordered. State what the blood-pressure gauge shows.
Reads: **32** mmHg
